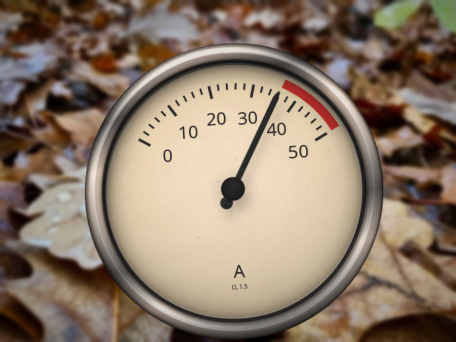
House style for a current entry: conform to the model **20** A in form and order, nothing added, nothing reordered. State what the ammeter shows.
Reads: **36** A
